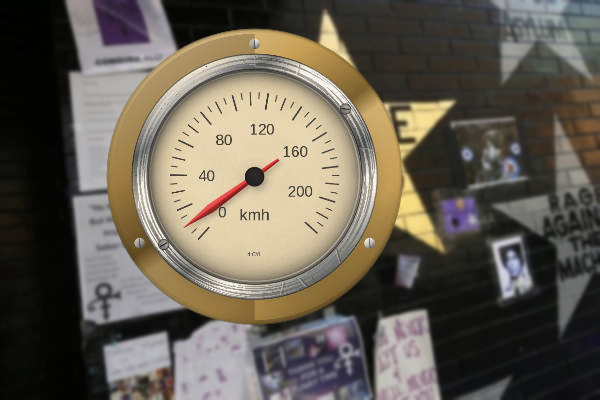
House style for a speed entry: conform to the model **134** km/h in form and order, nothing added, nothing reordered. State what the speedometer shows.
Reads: **10** km/h
